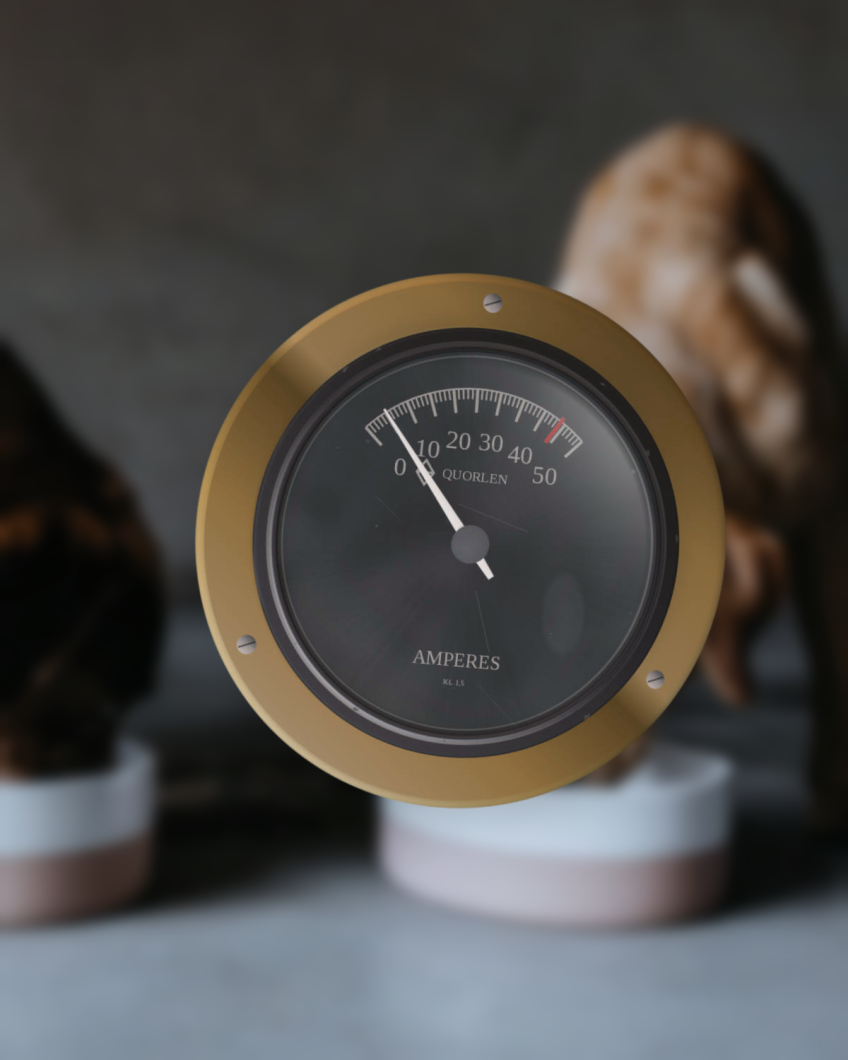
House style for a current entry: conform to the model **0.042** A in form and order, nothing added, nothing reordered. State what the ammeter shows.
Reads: **5** A
